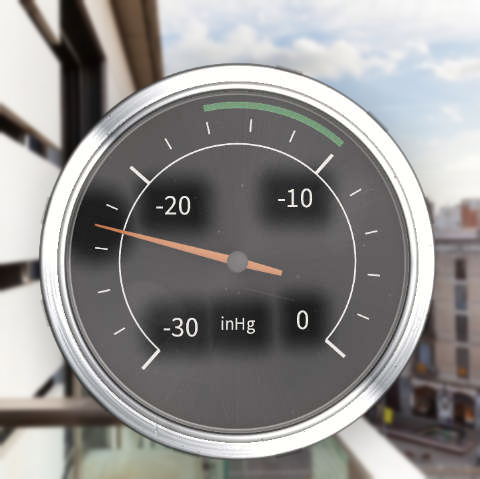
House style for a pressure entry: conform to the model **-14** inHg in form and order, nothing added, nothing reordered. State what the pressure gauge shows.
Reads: **-23** inHg
